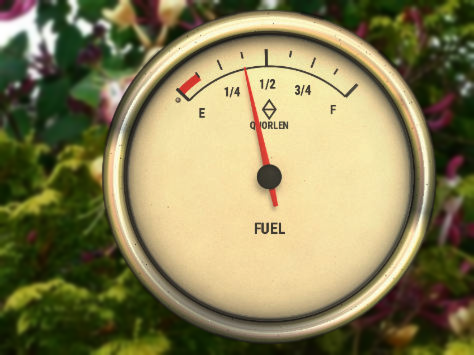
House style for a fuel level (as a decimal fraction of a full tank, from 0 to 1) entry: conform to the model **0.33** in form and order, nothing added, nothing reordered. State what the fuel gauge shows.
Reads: **0.375**
